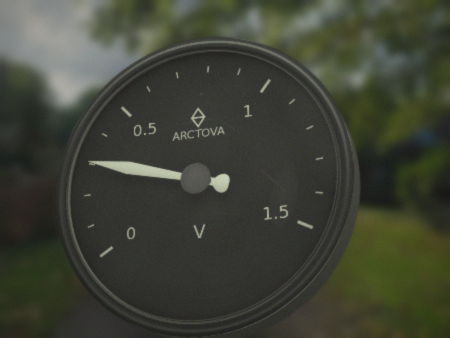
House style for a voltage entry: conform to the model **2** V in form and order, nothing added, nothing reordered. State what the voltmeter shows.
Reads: **0.3** V
